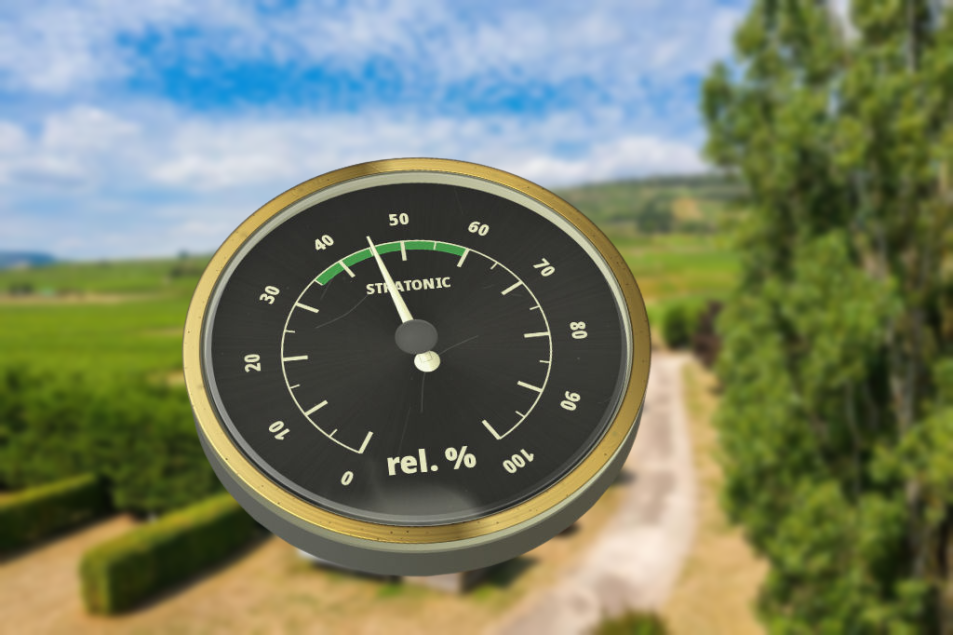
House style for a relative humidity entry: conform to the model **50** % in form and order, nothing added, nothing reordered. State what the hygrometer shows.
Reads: **45** %
